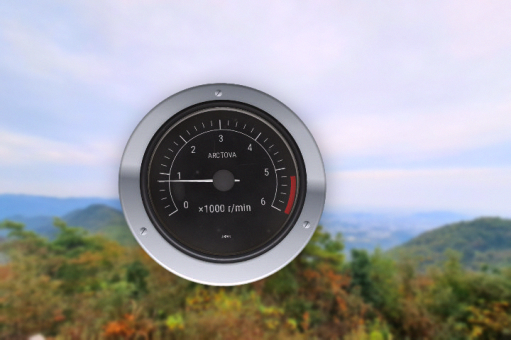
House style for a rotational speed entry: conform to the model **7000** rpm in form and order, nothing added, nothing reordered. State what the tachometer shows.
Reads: **800** rpm
